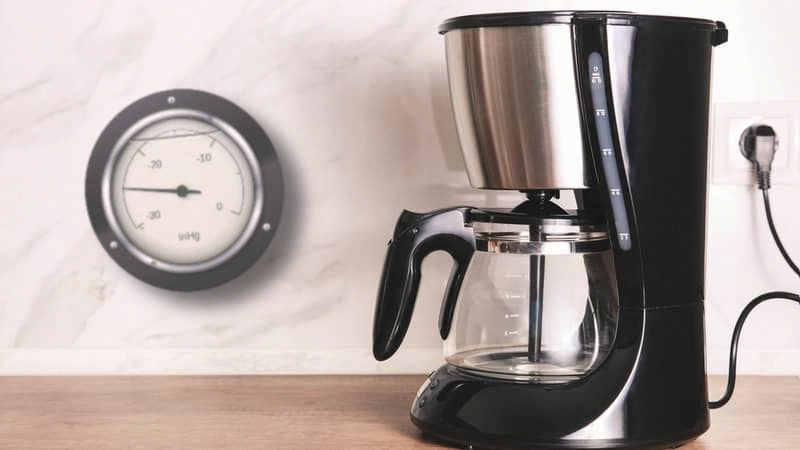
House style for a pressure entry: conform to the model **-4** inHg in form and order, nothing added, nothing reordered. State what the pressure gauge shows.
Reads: **-25** inHg
